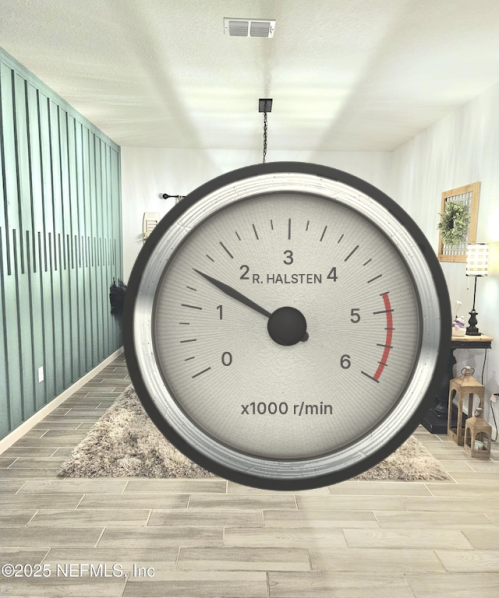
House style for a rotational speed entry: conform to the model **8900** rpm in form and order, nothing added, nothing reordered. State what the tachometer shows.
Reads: **1500** rpm
